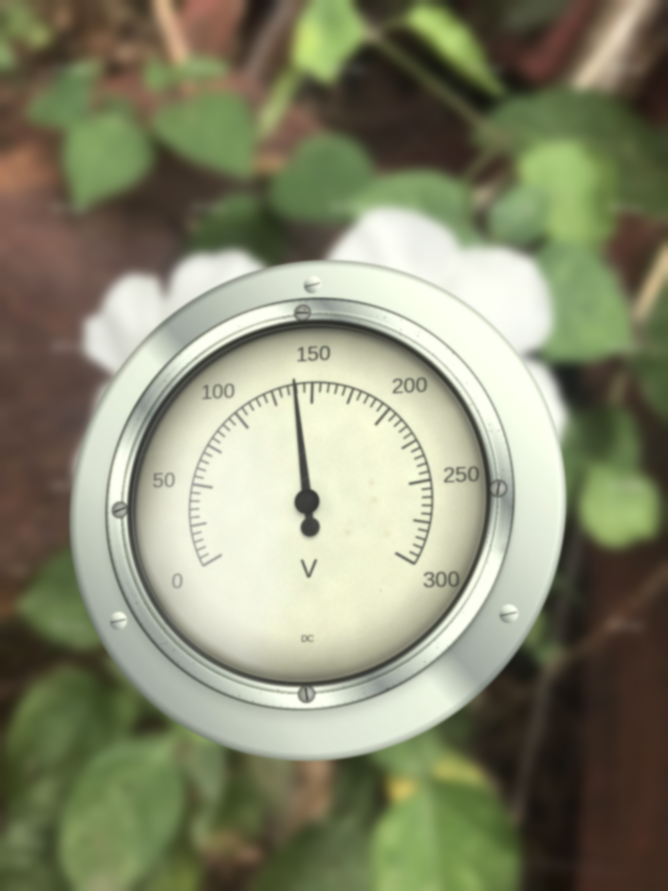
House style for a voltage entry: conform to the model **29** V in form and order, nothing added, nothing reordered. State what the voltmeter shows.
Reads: **140** V
